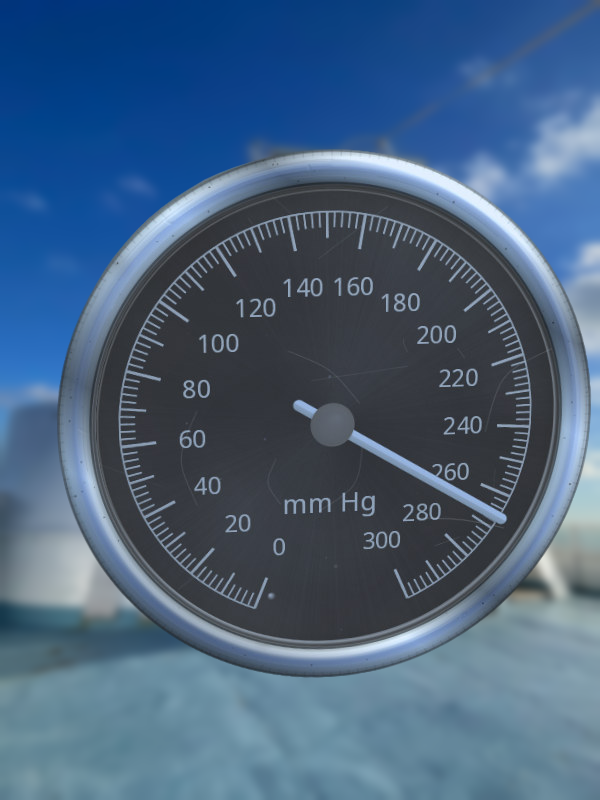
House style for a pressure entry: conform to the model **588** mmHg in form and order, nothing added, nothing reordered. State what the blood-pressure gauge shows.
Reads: **266** mmHg
